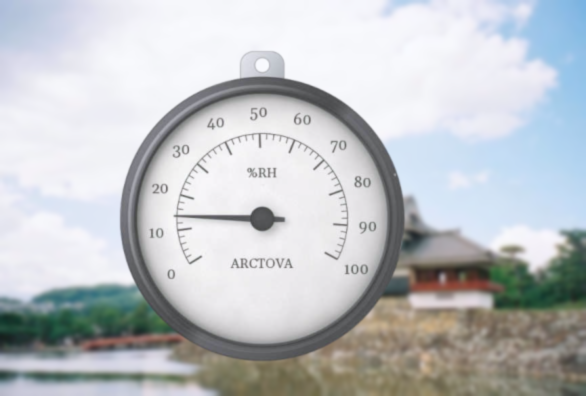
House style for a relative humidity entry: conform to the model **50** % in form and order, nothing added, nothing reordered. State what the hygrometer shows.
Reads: **14** %
